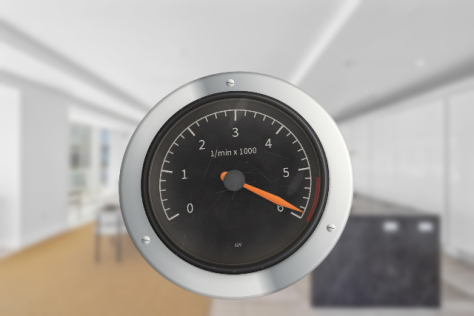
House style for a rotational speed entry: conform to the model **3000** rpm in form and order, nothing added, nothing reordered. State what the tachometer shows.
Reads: **5900** rpm
